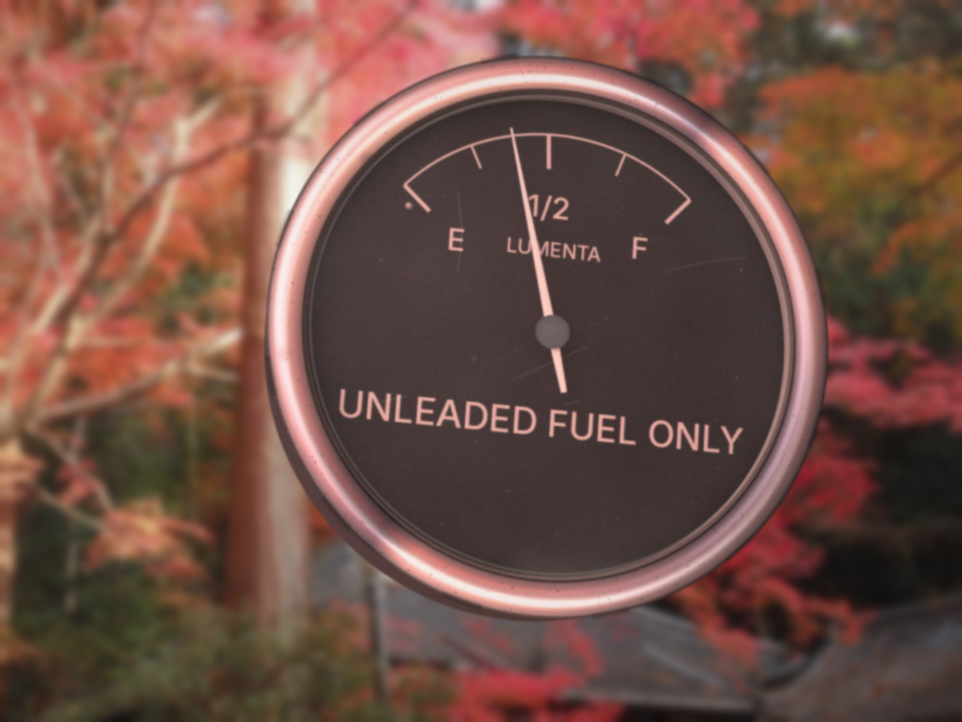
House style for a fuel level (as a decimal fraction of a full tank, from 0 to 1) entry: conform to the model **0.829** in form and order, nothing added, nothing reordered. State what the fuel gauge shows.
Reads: **0.375**
